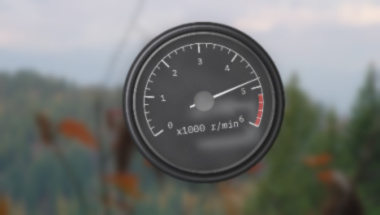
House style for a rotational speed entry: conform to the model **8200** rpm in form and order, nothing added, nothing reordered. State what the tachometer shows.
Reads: **4800** rpm
